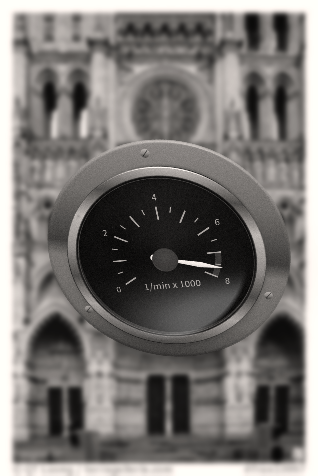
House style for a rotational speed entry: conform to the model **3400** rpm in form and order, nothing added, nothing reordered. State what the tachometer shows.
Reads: **7500** rpm
